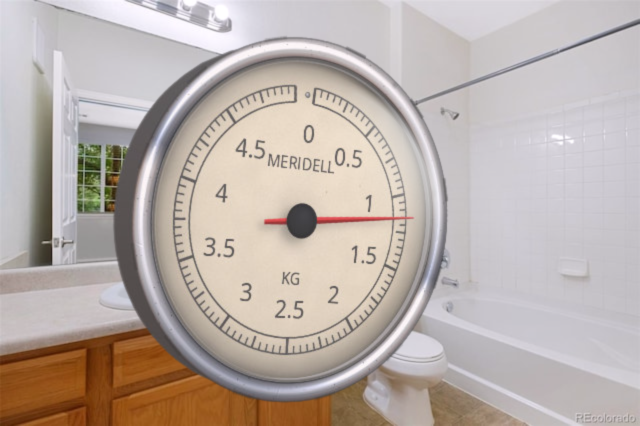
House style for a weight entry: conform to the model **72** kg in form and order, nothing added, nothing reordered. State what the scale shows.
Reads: **1.15** kg
